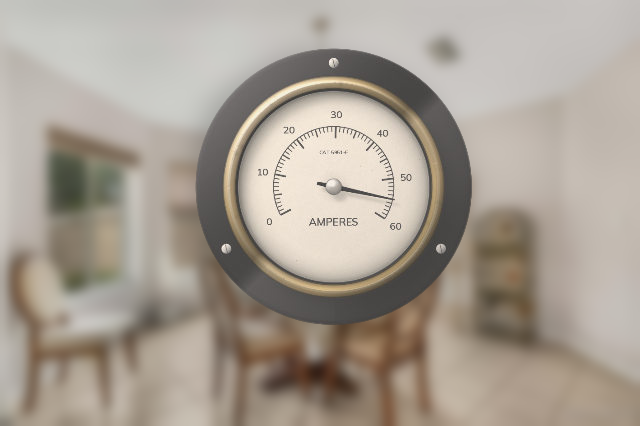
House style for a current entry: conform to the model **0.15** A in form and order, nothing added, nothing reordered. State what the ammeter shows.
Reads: **55** A
